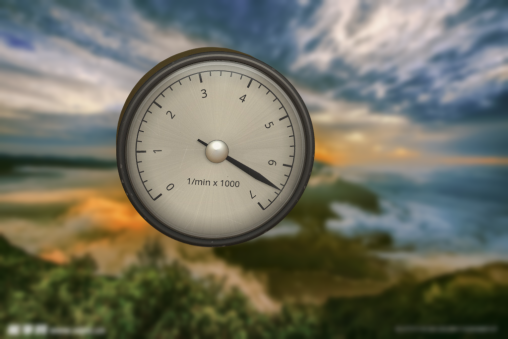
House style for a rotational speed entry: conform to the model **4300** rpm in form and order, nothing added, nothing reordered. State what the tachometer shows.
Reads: **6500** rpm
